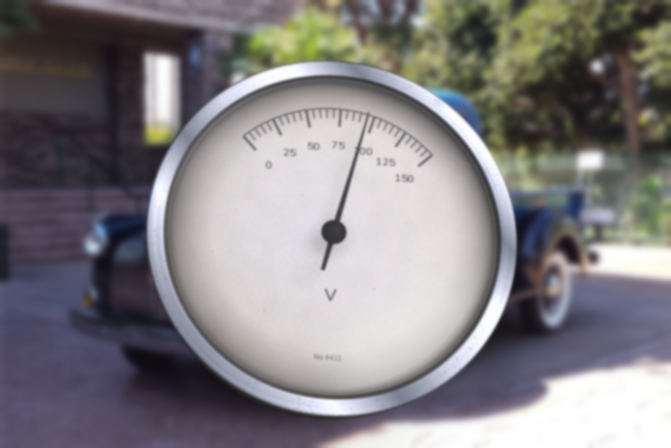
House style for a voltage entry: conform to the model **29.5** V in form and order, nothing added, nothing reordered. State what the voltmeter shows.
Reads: **95** V
